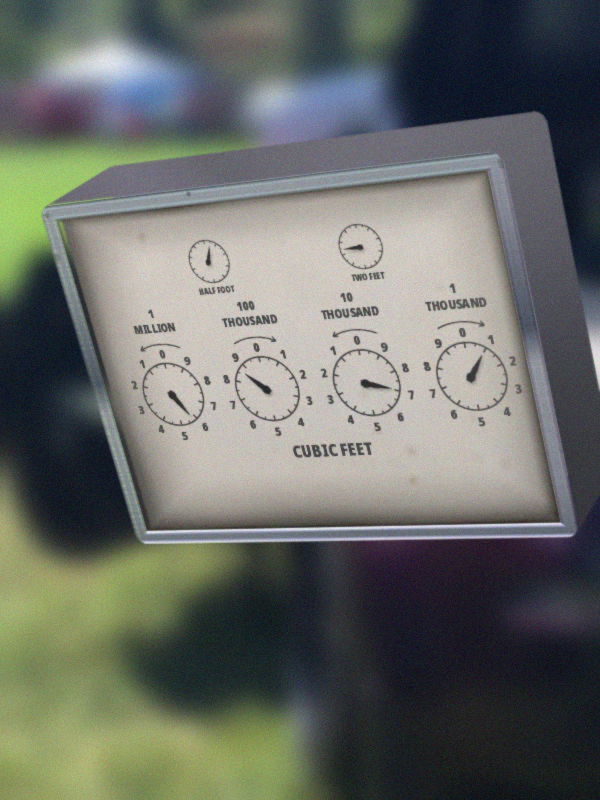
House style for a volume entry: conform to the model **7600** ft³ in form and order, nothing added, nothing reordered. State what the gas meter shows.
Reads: **587100** ft³
